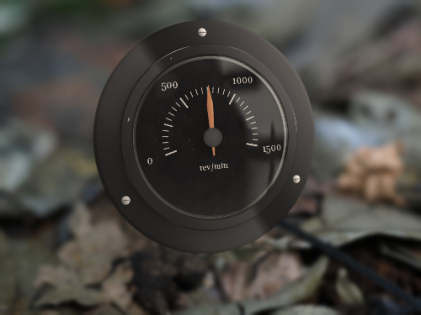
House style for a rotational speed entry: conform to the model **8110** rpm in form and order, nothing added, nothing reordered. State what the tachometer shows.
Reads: **750** rpm
